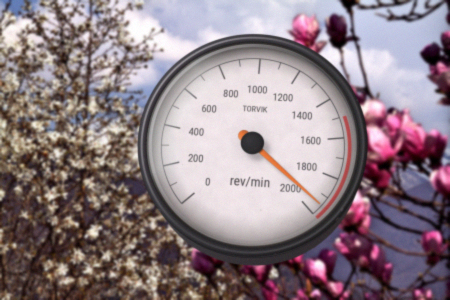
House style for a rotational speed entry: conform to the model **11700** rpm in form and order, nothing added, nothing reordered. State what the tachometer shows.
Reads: **1950** rpm
